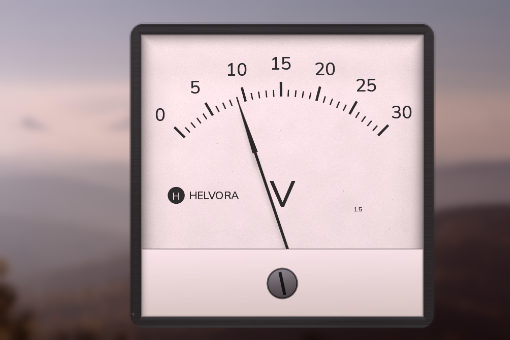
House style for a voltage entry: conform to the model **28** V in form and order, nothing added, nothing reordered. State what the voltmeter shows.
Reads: **9** V
